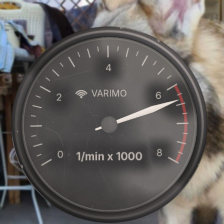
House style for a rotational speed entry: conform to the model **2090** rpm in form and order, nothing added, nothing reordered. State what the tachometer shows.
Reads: **6375** rpm
